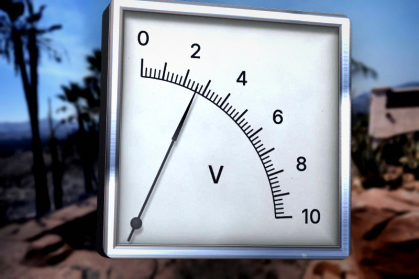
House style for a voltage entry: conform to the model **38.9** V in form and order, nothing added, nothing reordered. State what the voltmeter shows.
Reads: **2.6** V
